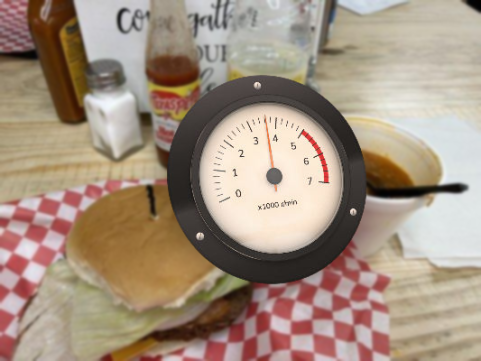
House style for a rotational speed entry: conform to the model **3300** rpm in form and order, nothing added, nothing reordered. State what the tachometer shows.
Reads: **3600** rpm
